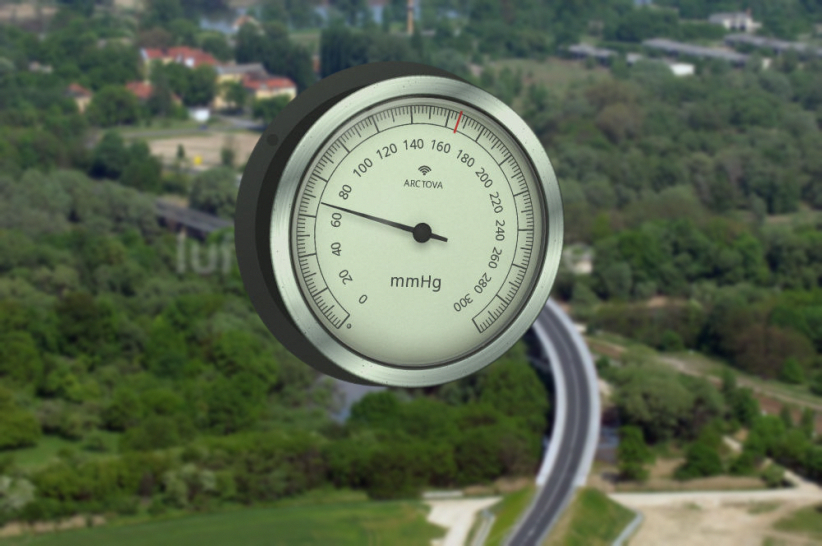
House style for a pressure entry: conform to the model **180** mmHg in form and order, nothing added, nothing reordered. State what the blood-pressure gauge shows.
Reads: **68** mmHg
